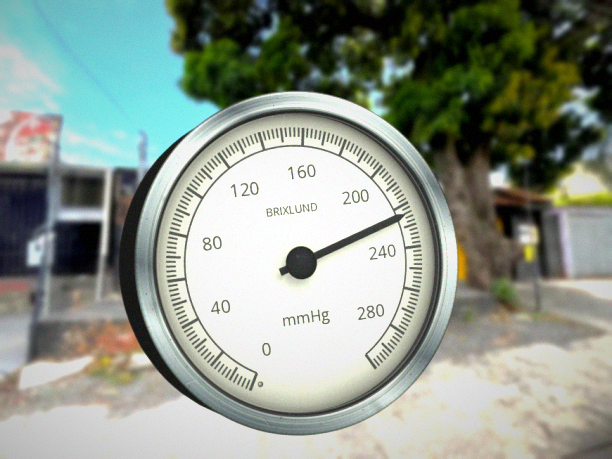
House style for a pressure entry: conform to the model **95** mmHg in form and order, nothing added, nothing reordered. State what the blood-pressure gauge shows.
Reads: **224** mmHg
